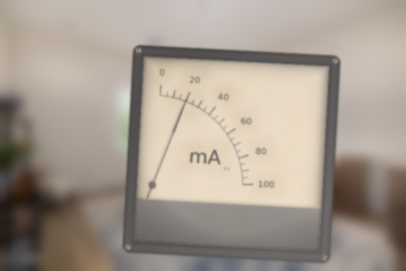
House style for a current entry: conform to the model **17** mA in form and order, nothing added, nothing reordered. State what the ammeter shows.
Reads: **20** mA
